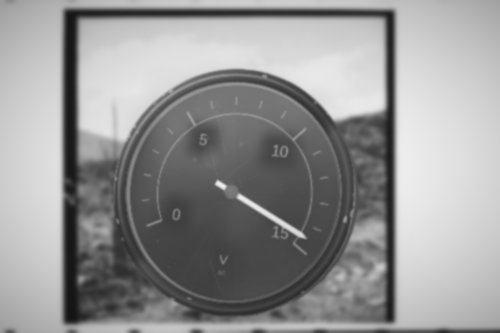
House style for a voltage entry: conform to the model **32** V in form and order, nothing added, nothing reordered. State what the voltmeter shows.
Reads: **14.5** V
